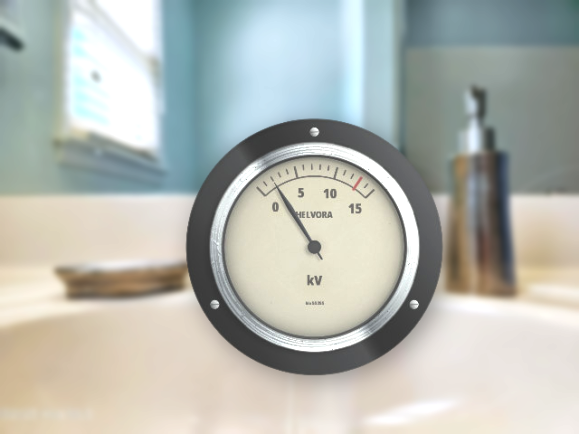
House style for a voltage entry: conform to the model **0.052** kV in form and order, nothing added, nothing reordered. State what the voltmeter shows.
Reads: **2** kV
